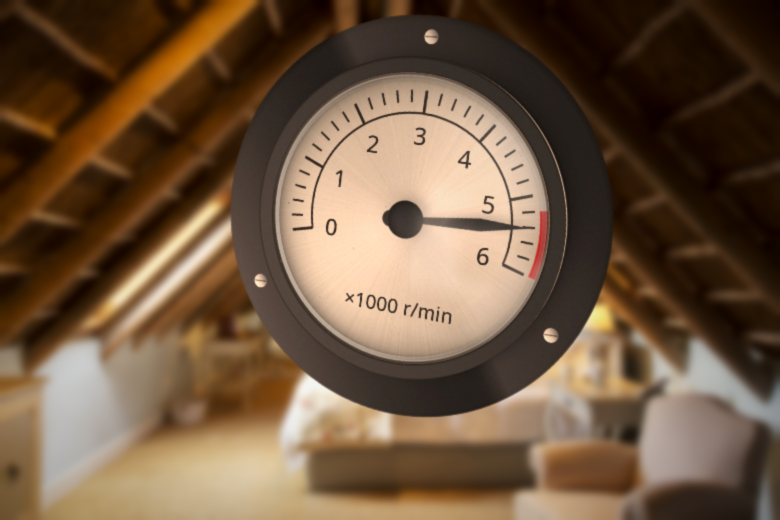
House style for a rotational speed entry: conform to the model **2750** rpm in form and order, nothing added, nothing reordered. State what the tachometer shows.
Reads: **5400** rpm
